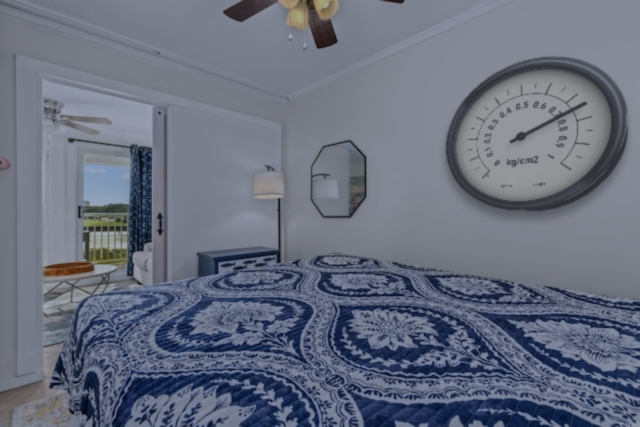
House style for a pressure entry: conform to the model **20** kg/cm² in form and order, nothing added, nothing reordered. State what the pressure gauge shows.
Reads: **0.75** kg/cm²
